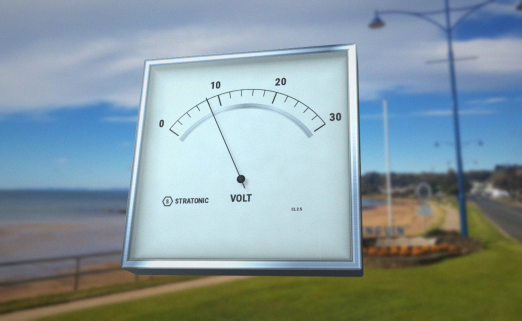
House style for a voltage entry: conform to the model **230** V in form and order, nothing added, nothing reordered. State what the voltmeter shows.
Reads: **8** V
